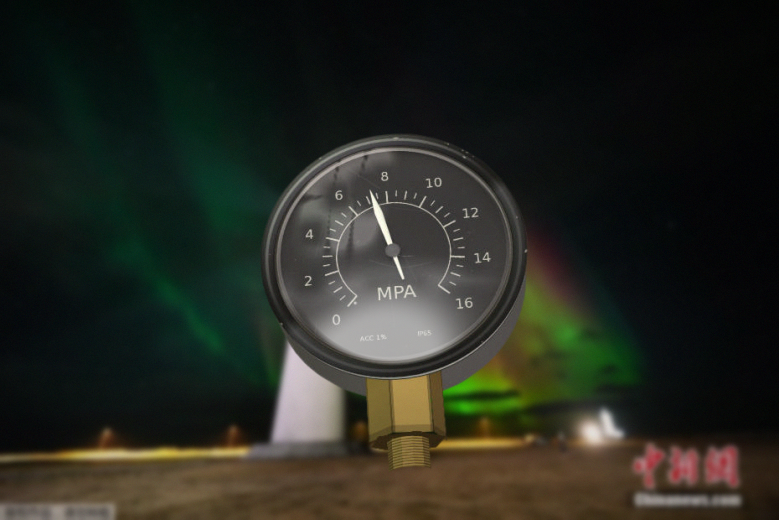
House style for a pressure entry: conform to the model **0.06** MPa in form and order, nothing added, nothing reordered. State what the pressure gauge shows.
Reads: **7.25** MPa
